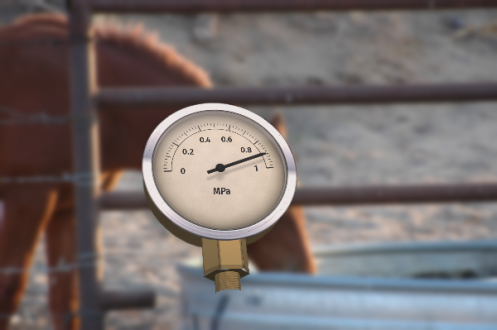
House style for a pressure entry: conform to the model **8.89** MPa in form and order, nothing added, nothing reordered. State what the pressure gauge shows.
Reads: **0.9** MPa
